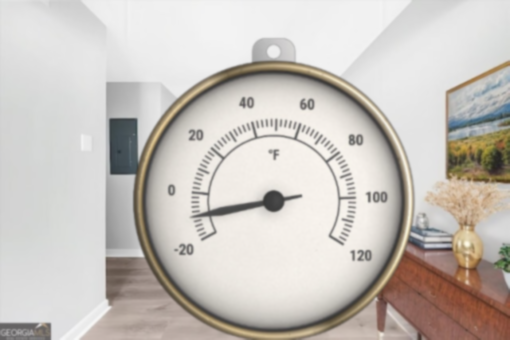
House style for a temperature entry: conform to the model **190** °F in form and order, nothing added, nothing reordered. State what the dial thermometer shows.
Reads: **-10** °F
